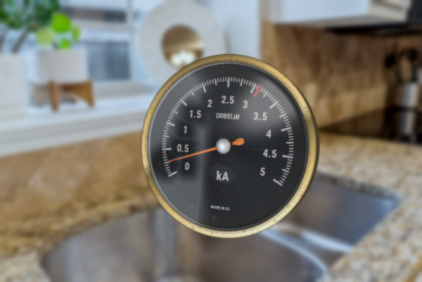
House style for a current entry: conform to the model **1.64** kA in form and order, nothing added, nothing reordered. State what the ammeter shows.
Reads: **0.25** kA
